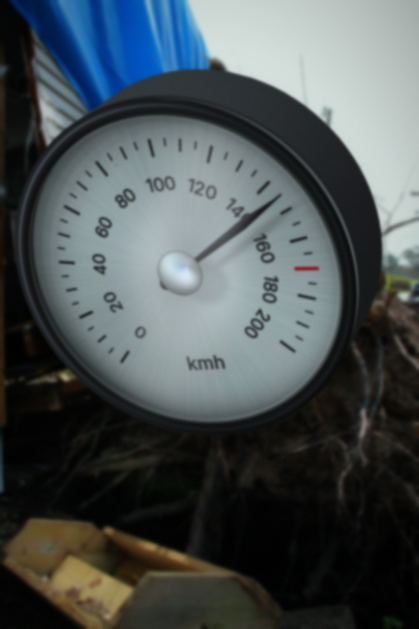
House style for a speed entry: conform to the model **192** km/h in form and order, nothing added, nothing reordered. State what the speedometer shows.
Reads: **145** km/h
